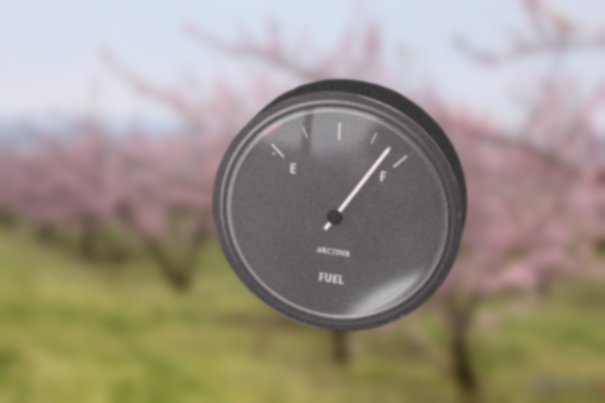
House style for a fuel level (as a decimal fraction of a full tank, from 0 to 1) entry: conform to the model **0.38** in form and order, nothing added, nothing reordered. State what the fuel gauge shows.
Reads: **0.875**
